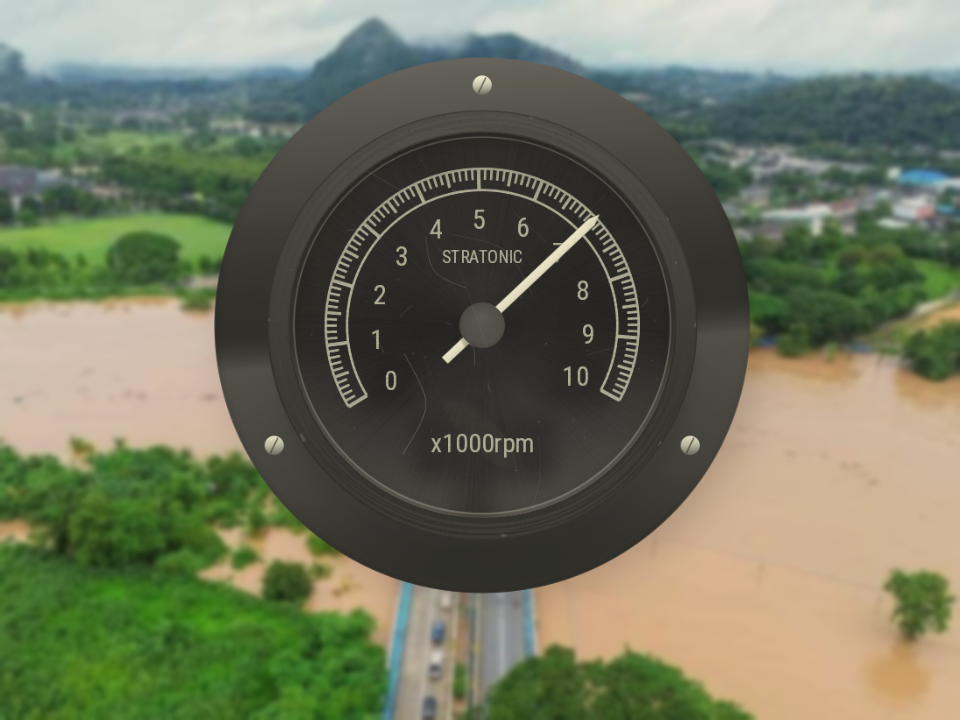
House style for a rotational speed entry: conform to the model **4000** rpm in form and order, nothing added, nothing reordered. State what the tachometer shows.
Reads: **7000** rpm
